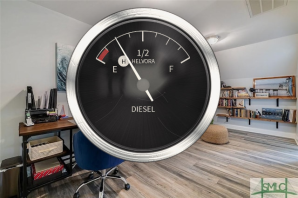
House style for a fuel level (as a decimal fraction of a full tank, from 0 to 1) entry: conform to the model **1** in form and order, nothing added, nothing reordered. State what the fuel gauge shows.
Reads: **0.25**
